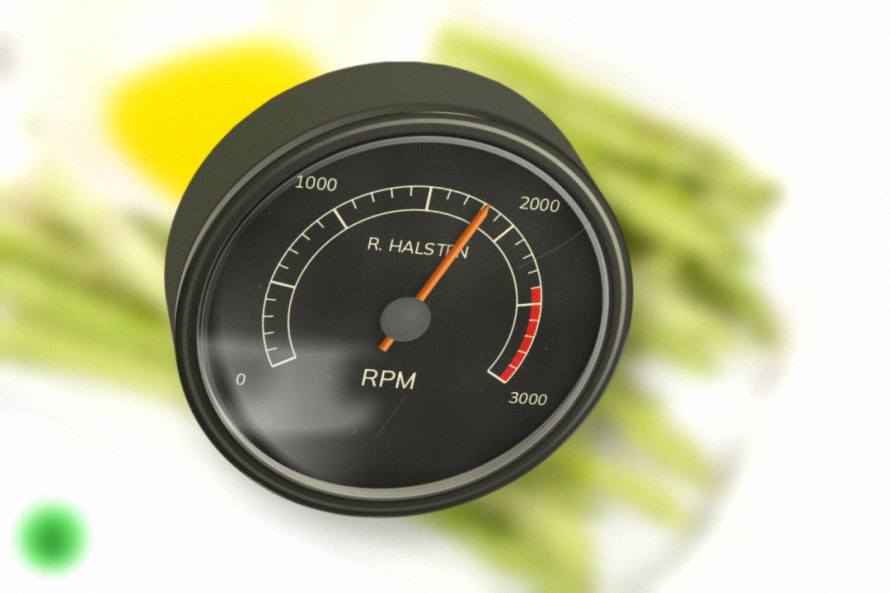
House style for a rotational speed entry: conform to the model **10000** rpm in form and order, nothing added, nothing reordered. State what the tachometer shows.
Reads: **1800** rpm
